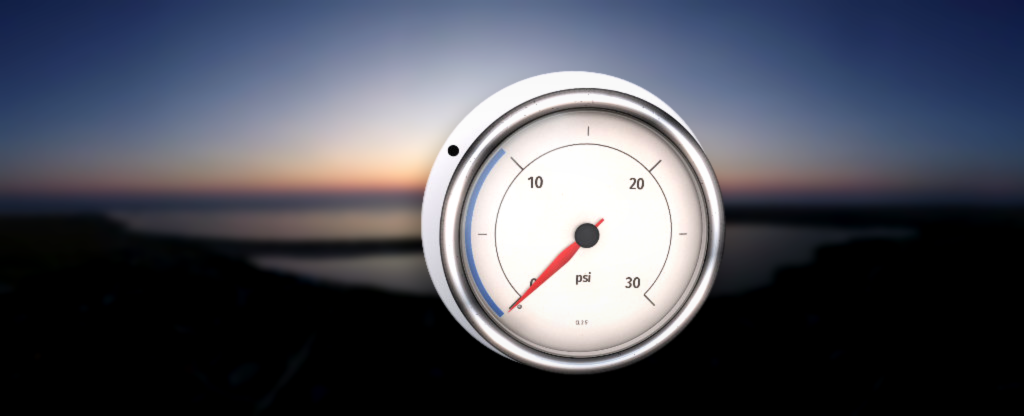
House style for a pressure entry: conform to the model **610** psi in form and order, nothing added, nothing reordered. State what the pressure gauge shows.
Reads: **0** psi
